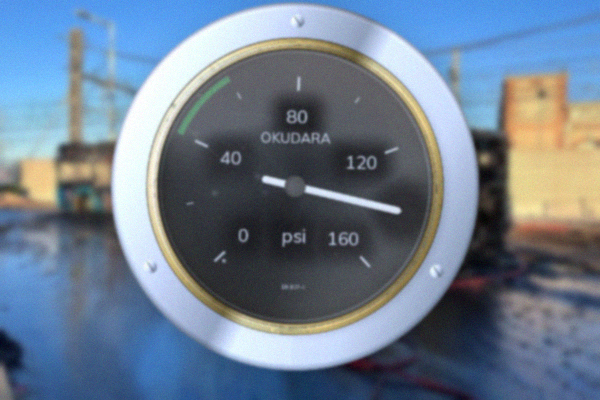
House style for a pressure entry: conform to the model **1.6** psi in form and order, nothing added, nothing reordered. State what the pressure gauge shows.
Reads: **140** psi
